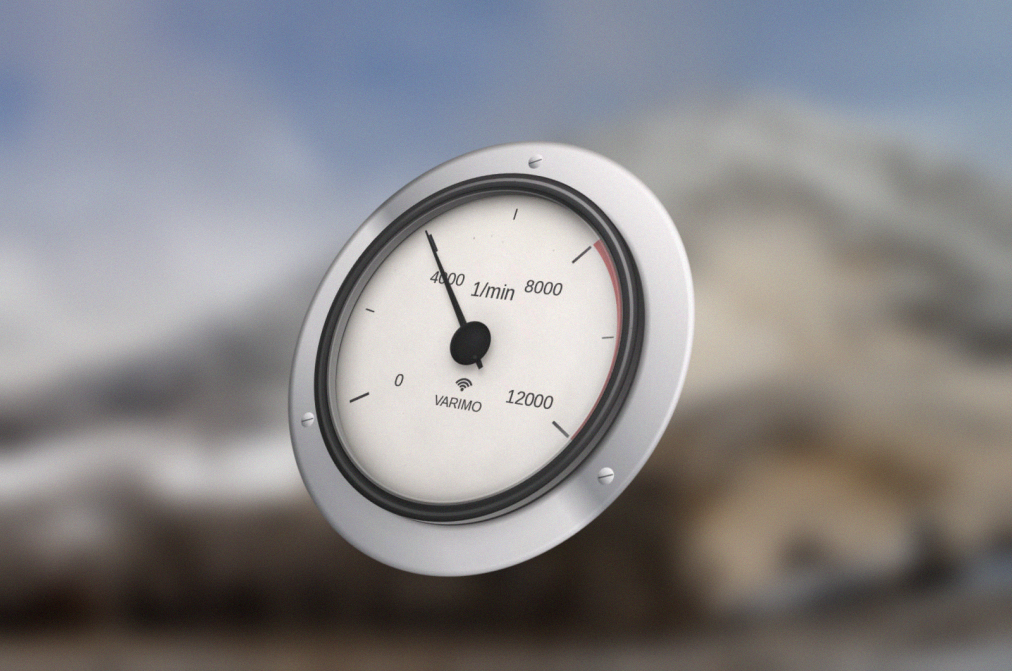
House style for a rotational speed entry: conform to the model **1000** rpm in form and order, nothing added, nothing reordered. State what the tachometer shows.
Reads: **4000** rpm
